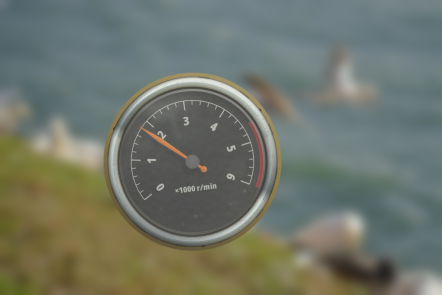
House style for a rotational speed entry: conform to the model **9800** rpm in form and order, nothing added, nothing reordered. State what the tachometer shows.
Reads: **1800** rpm
